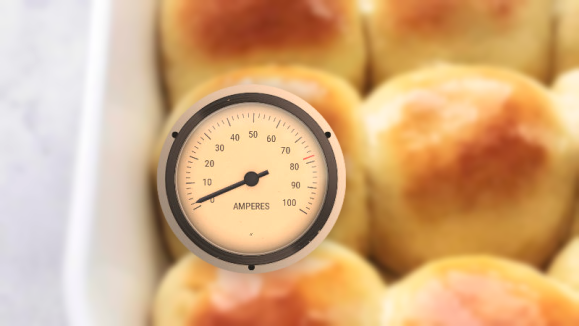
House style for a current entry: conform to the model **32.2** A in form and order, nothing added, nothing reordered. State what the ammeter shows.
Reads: **2** A
